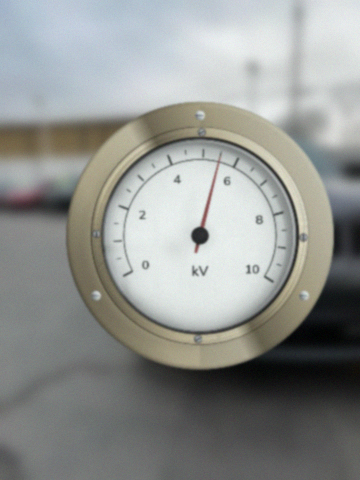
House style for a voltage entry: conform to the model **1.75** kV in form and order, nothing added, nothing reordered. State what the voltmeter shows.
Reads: **5.5** kV
